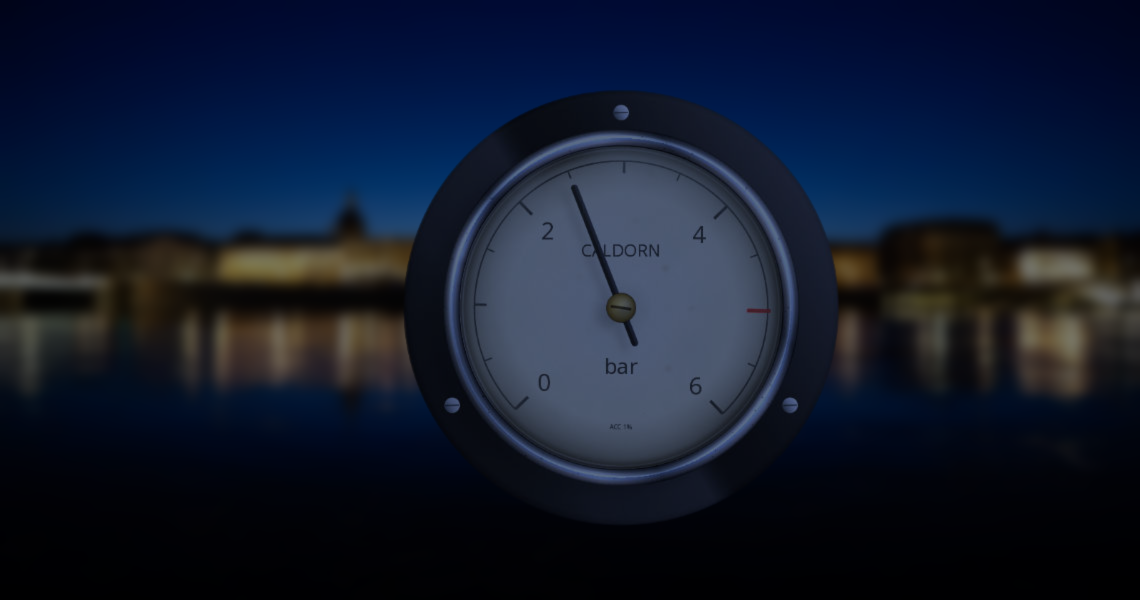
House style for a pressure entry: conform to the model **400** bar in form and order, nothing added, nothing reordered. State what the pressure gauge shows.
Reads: **2.5** bar
